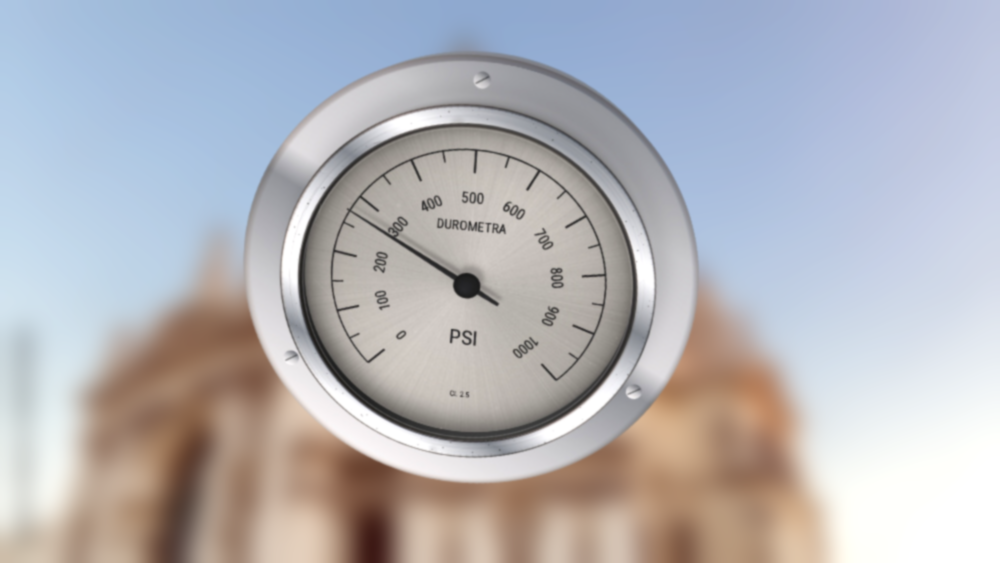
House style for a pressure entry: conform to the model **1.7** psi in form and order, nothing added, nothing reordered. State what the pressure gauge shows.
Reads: **275** psi
